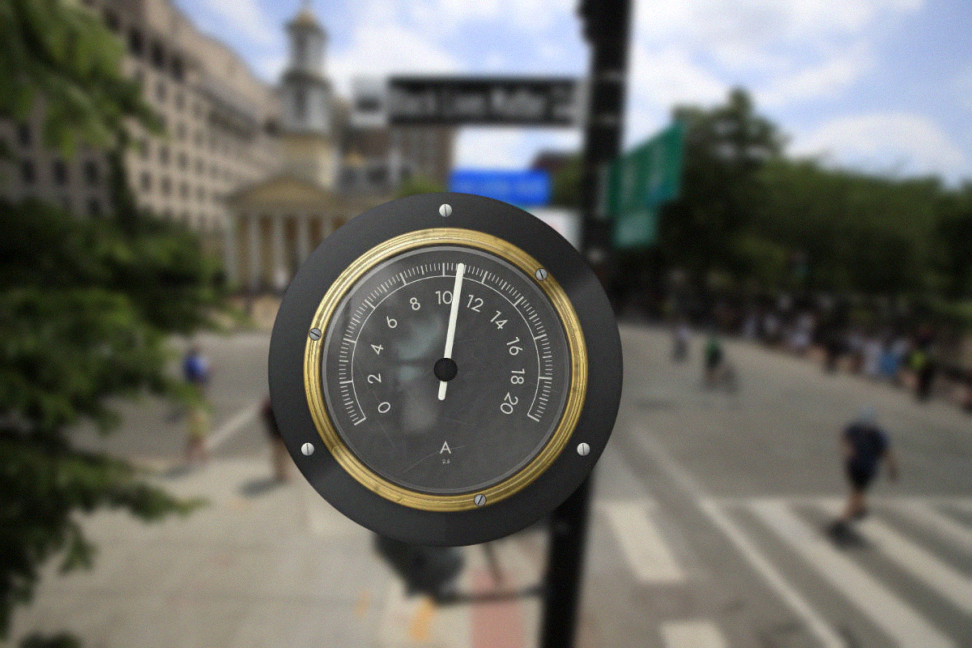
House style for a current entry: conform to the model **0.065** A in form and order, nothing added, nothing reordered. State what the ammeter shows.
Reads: **10.8** A
